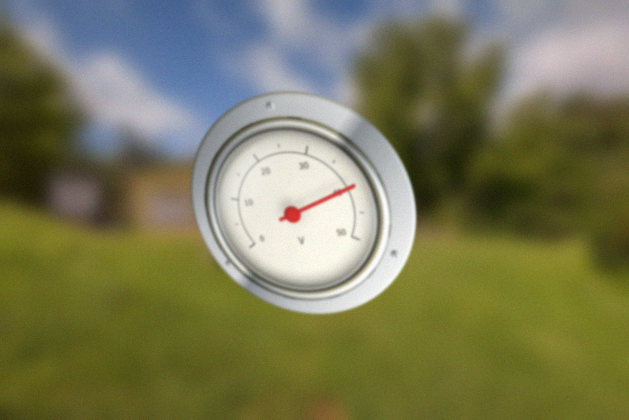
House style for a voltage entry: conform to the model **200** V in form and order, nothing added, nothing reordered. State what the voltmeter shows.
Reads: **40** V
